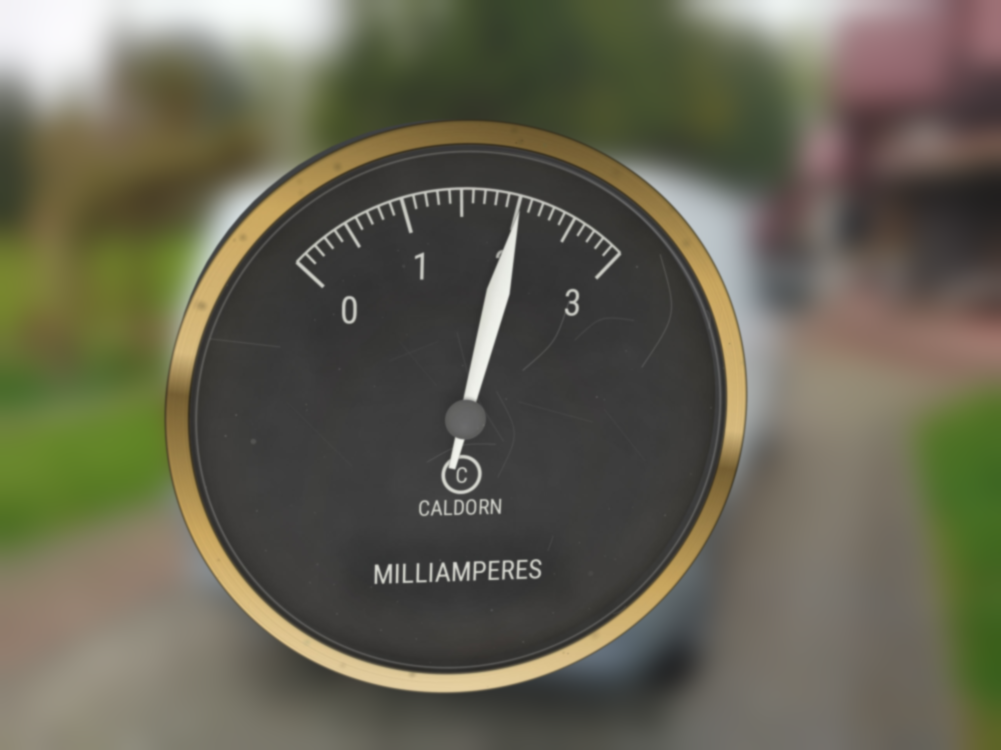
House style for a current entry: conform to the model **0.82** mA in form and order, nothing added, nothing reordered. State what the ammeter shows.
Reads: **2** mA
